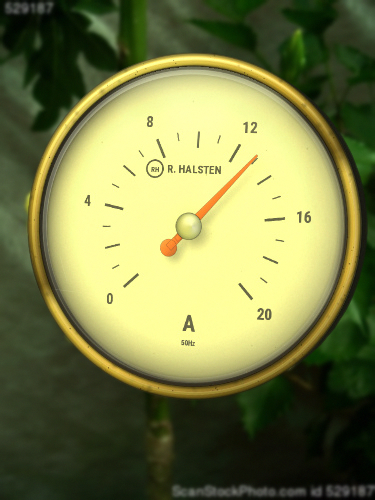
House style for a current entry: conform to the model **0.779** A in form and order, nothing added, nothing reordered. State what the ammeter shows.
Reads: **13** A
